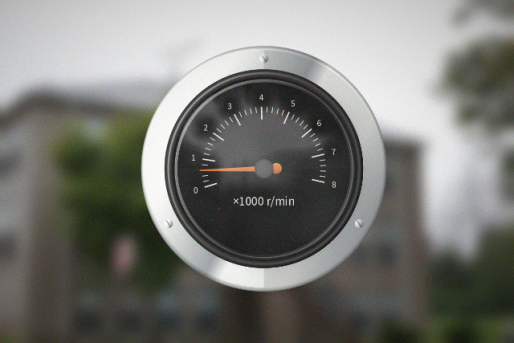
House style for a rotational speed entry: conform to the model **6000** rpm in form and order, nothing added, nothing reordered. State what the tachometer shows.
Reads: **600** rpm
